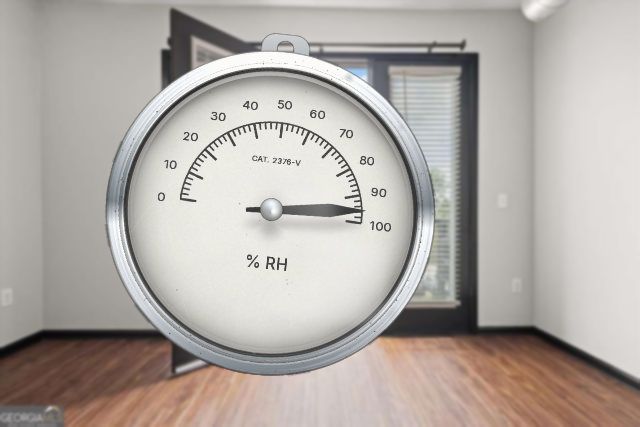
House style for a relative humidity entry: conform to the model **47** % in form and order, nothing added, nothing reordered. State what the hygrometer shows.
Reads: **96** %
